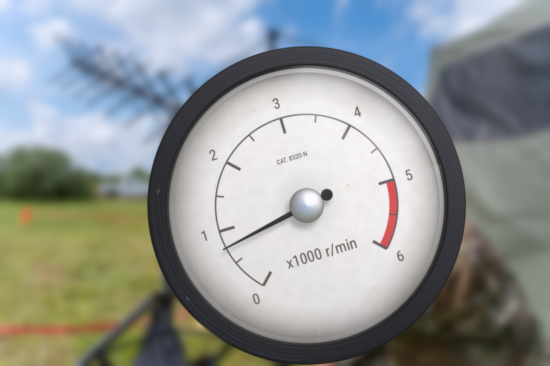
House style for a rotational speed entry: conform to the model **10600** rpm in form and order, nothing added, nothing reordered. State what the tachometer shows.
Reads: **750** rpm
